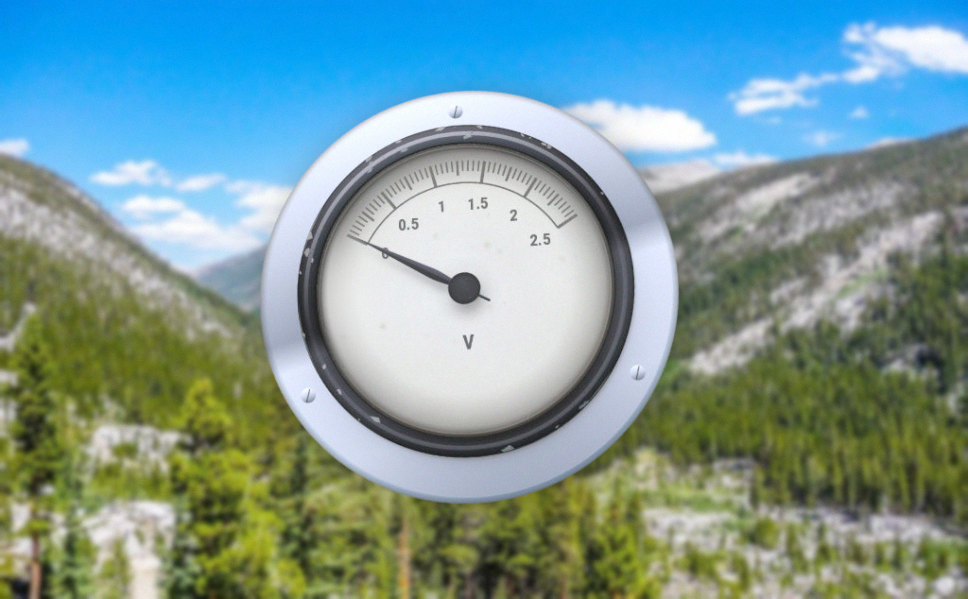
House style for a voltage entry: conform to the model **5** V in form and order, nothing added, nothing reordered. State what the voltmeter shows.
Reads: **0** V
